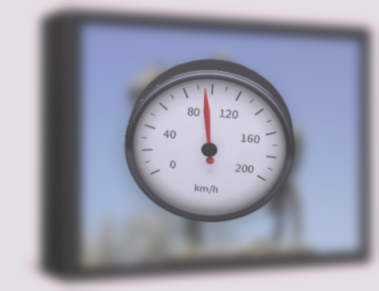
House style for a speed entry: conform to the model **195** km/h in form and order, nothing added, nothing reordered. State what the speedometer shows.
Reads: **95** km/h
